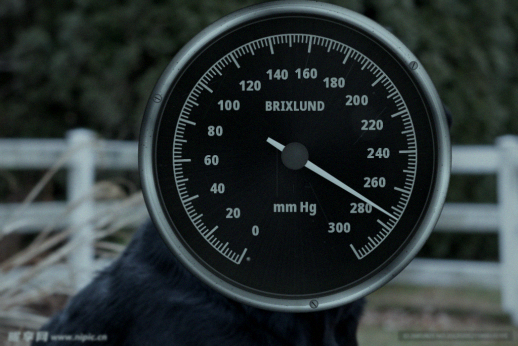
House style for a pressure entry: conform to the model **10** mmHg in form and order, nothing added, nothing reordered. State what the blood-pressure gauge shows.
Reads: **274** mmHg
